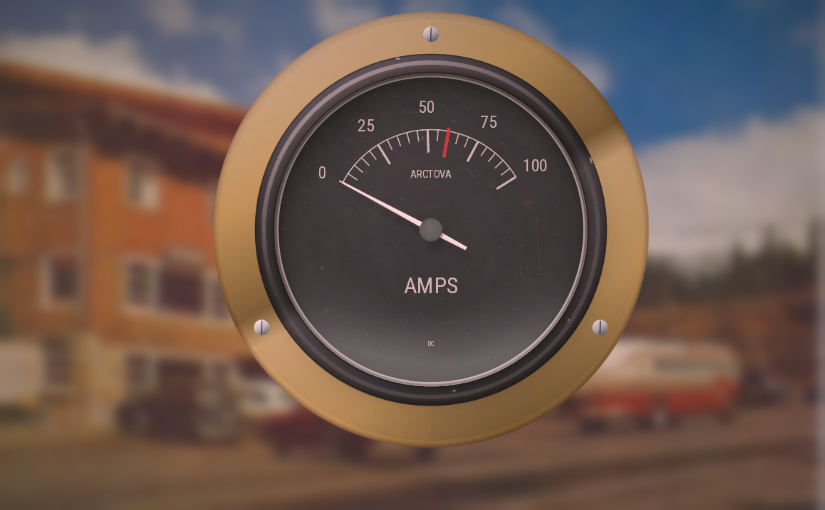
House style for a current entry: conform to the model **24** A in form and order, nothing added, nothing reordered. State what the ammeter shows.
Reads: **0** A
